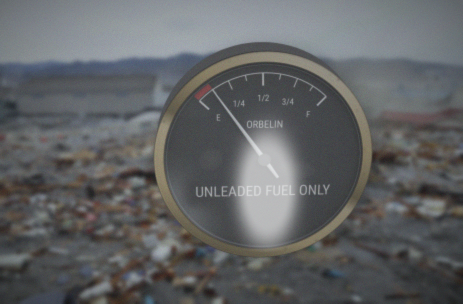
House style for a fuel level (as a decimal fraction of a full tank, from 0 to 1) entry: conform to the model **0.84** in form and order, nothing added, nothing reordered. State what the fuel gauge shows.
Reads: **0.125**
